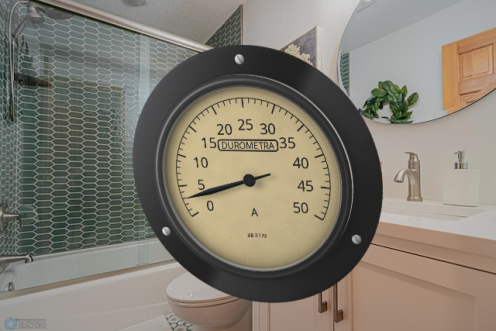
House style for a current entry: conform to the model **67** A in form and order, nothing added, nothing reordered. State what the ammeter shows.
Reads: **3** A
